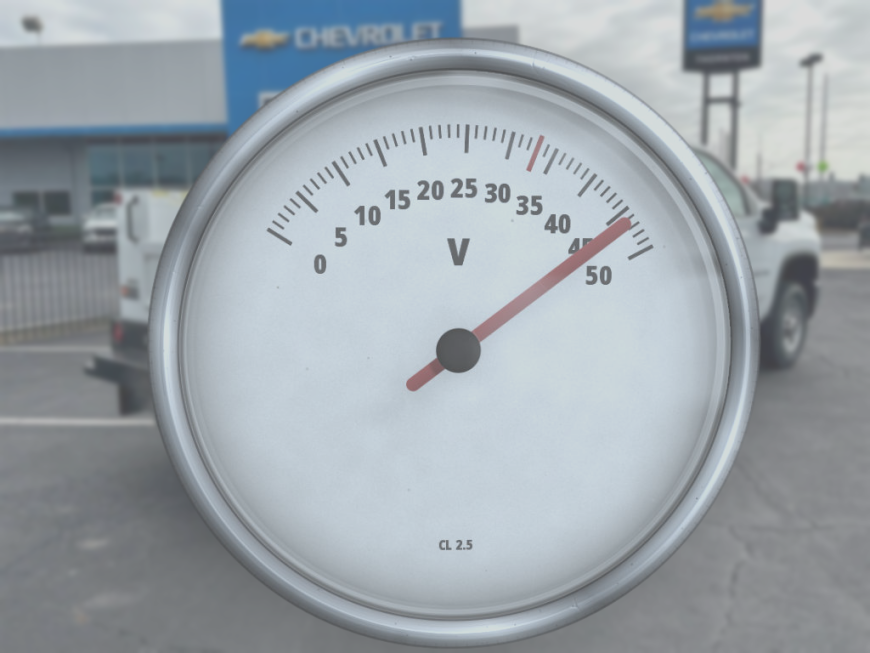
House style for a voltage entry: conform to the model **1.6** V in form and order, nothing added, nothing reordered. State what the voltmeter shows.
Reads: **46** V
